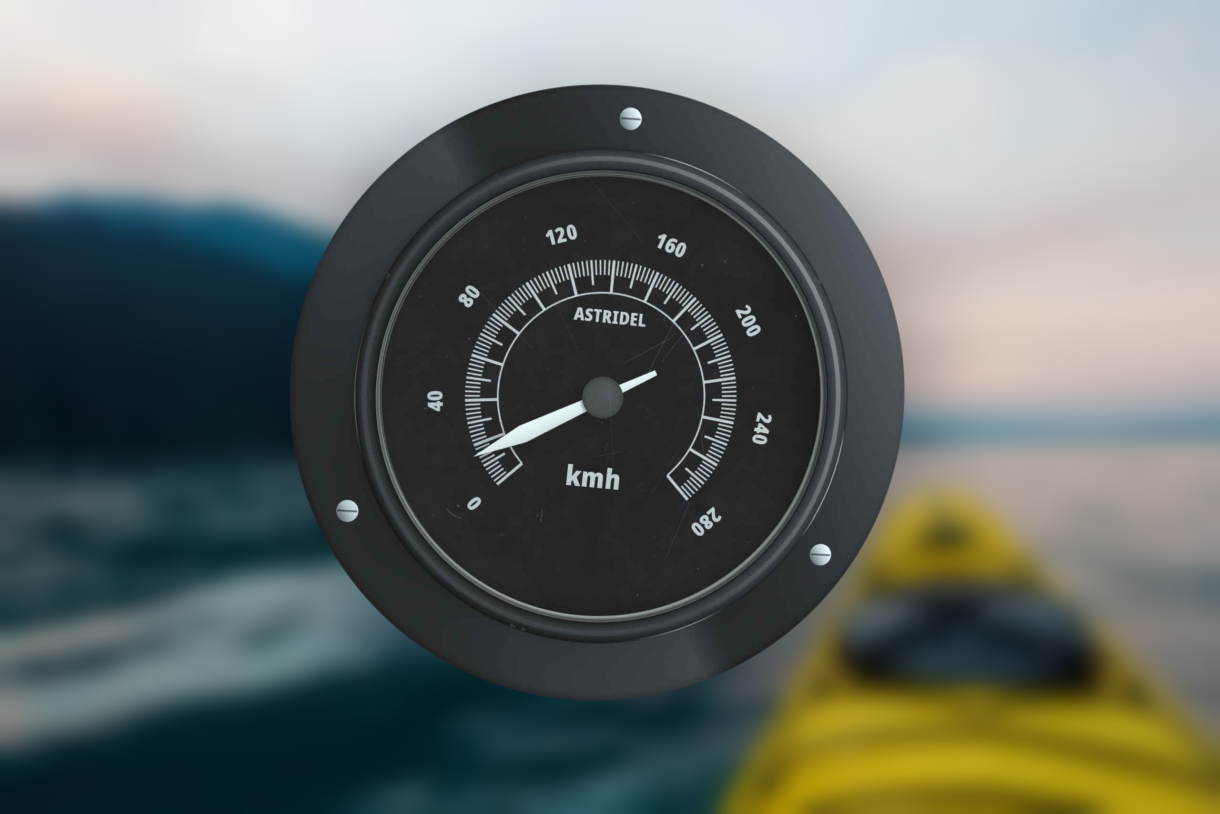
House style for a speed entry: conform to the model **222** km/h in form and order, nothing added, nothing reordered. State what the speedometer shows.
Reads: **16** km/h
